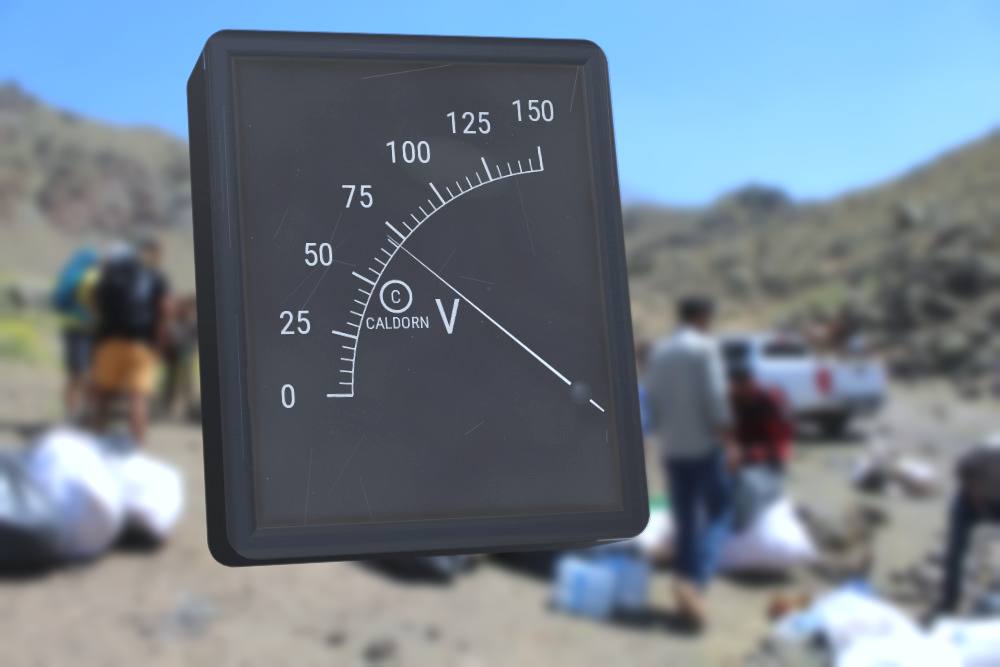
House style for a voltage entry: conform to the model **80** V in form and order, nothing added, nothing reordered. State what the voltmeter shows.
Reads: **70** V
